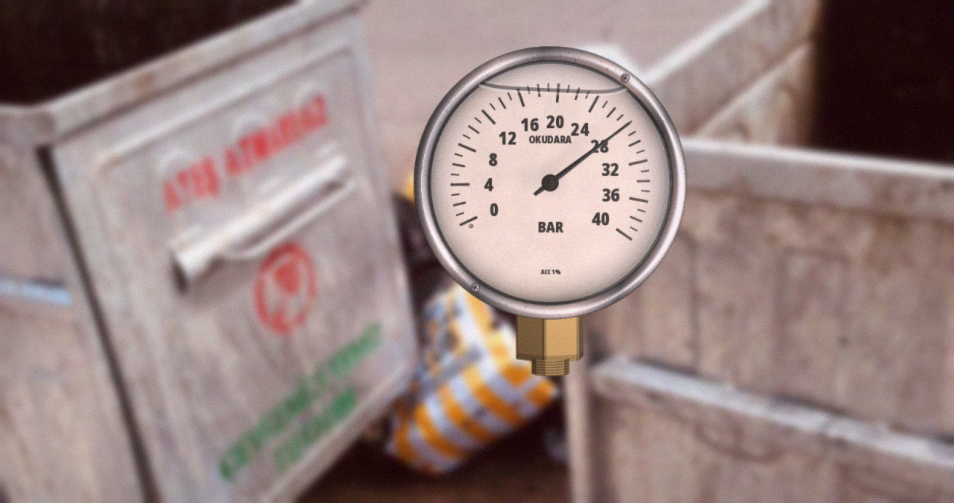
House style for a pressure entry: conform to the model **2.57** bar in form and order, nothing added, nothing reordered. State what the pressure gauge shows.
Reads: **28** bar
